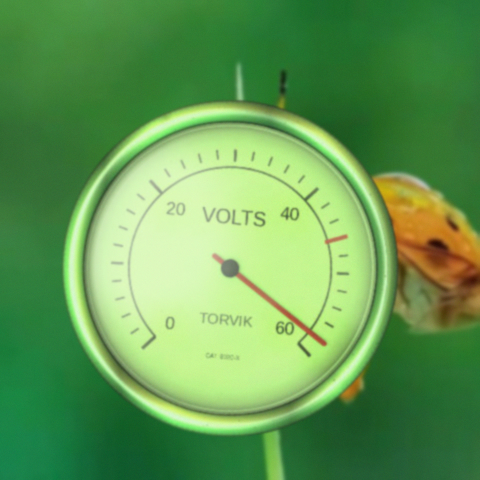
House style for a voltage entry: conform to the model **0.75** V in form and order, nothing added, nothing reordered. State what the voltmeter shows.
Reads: **58** V
